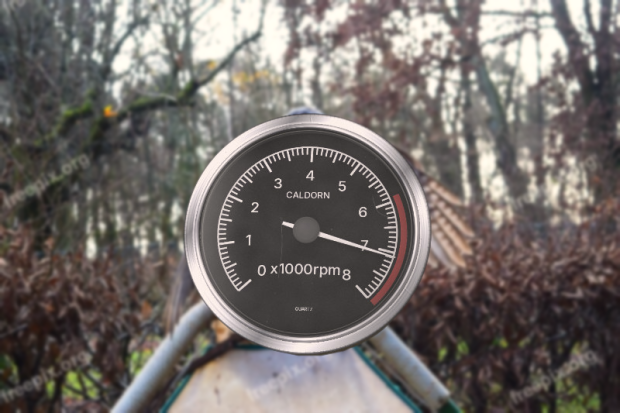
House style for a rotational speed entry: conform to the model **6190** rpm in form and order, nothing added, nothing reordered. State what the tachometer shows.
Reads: **7100** rpm
